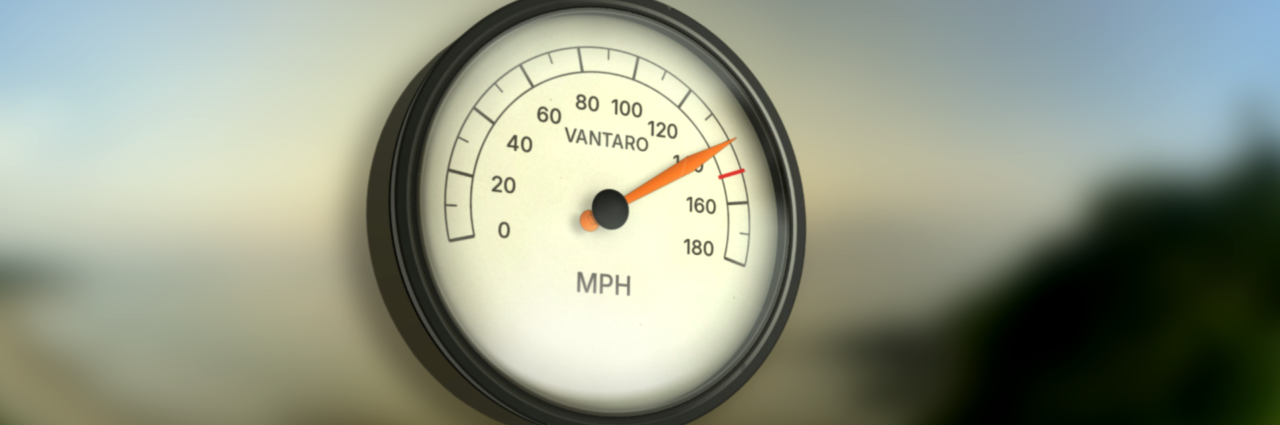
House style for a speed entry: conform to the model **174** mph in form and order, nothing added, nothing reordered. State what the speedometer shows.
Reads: **140** mph
